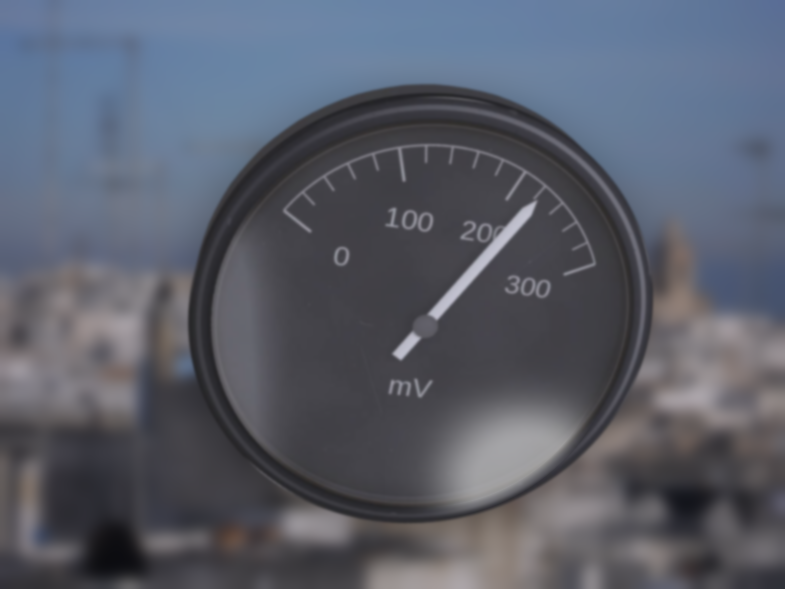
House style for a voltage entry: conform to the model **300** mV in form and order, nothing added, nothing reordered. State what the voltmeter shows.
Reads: **220** mV
